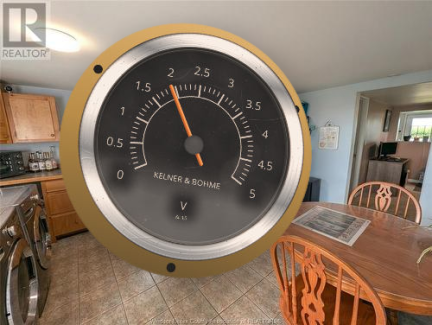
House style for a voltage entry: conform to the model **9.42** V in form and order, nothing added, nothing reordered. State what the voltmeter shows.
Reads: **1.9** V
